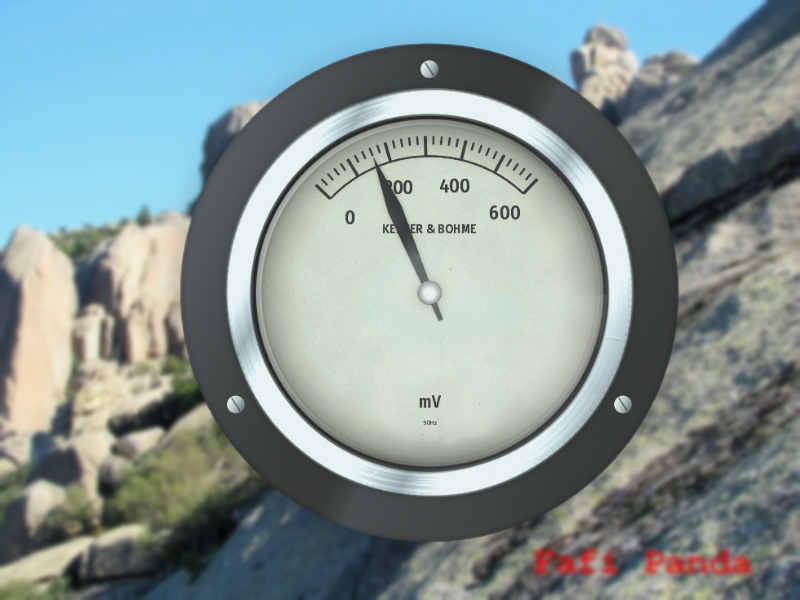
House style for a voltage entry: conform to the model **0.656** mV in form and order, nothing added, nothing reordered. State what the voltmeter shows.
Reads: **160** mV
